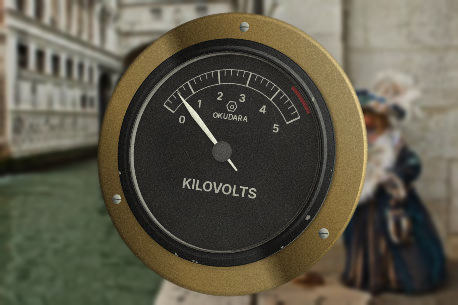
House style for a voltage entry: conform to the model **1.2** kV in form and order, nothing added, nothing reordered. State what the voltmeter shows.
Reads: **0.6** kV
